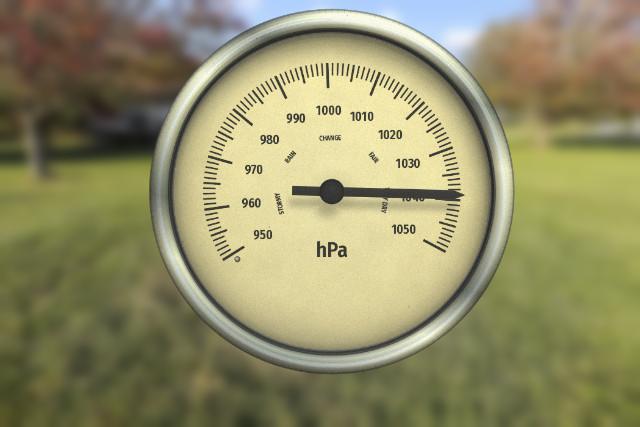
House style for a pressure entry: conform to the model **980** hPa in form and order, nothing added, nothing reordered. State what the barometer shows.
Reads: **1039** hPa
